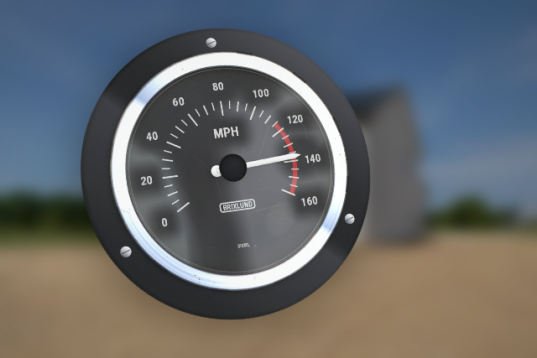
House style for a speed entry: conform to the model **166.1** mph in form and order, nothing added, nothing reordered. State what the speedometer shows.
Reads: **137.5** mph
